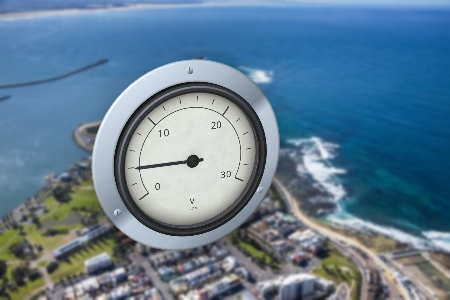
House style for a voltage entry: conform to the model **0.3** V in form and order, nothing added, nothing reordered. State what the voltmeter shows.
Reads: **4** V
